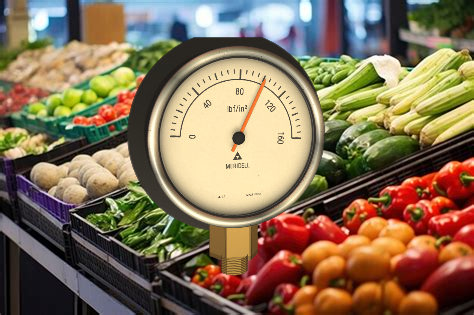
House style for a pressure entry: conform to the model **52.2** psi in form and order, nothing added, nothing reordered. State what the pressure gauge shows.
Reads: **100** psi
